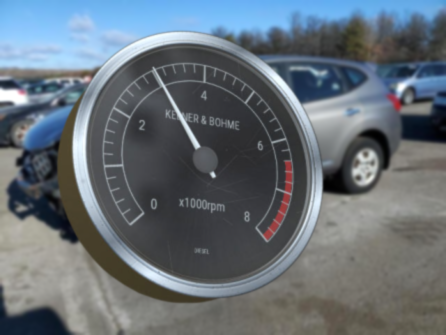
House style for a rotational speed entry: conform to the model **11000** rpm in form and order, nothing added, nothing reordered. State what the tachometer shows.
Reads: **3000** rpm
